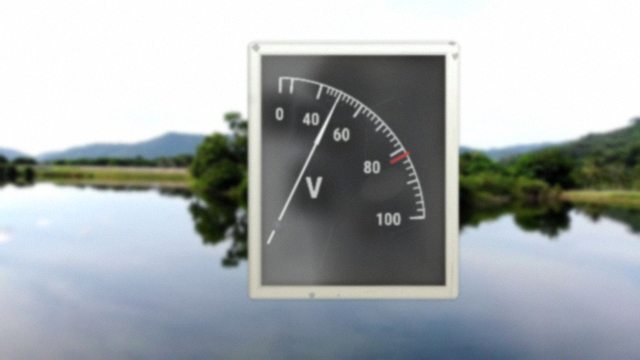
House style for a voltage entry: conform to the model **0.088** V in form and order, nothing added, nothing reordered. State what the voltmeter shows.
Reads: **50** V
